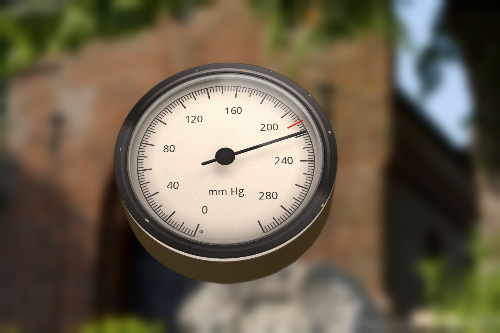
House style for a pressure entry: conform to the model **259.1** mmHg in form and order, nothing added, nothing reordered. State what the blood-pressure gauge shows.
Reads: **220** mmHg
